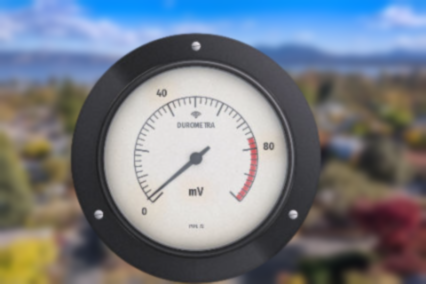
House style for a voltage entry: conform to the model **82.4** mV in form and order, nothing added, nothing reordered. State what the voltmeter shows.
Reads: **2** mV
